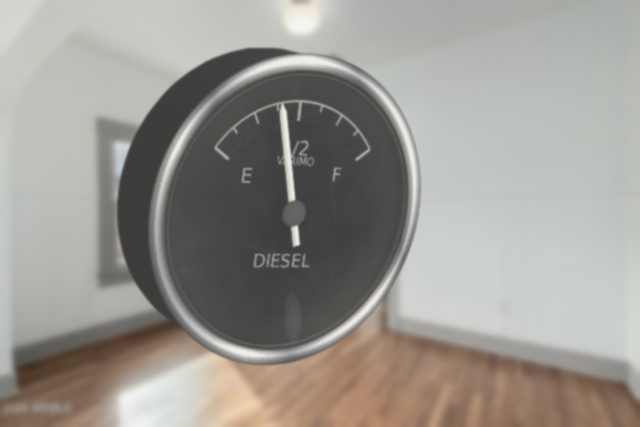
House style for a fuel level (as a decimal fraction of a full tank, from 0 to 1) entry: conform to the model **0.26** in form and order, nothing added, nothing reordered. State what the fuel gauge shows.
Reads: **0.375**
